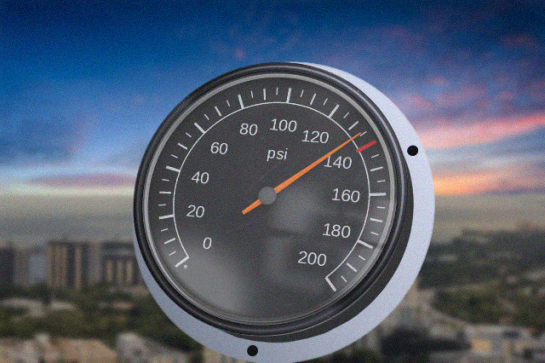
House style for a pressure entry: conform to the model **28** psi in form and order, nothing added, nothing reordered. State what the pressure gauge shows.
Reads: **135** psi
